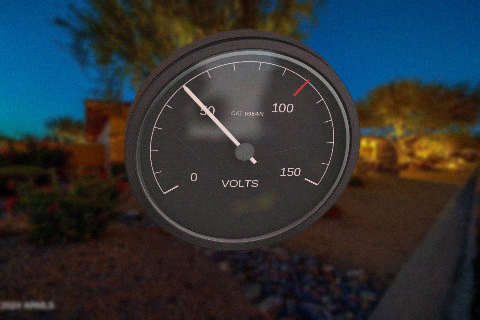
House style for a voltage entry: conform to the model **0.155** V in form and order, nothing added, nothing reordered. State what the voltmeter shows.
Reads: **50** V
